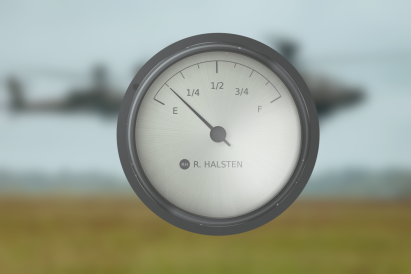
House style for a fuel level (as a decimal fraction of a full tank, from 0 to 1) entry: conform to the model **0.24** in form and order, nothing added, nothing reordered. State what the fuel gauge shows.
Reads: **0.125**
